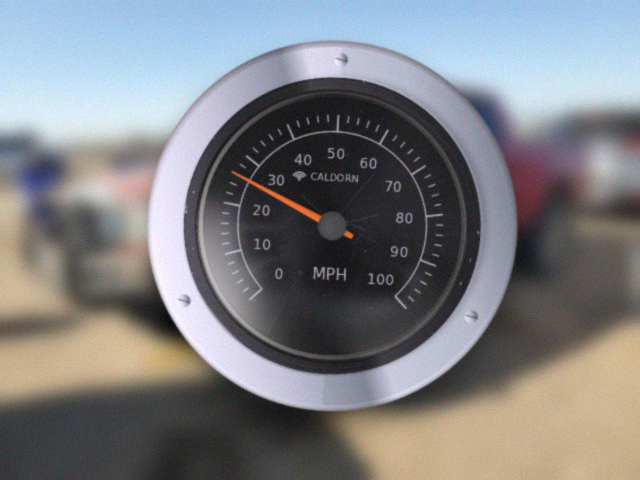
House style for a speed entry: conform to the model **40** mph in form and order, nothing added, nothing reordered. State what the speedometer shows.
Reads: **26** mph
